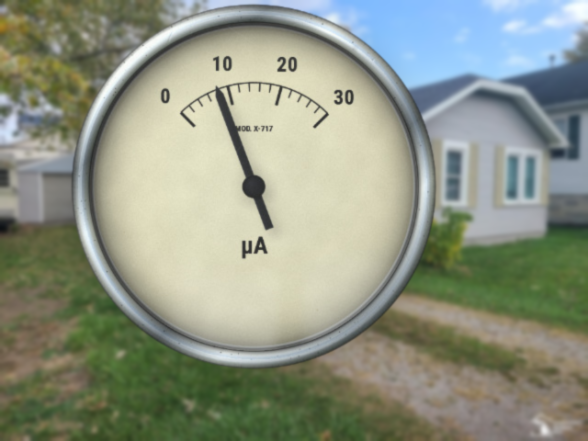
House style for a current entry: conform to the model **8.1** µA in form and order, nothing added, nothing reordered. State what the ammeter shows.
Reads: **8** µA
